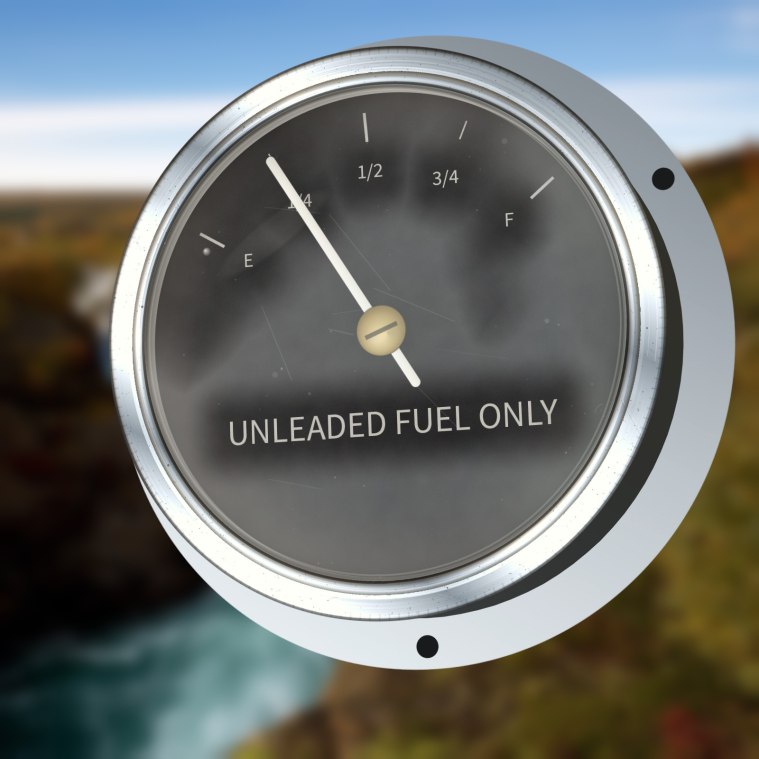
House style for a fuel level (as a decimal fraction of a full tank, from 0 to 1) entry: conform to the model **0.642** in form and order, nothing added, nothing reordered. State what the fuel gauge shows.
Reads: **0.25**
